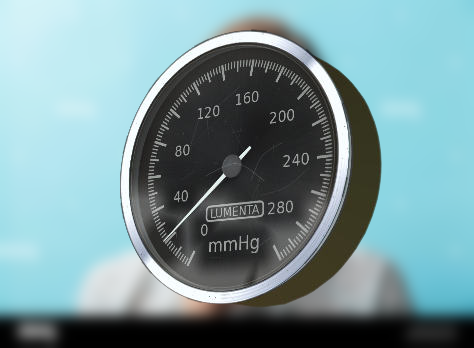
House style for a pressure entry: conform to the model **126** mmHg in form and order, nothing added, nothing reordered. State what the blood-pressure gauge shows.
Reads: **20** mmHg
